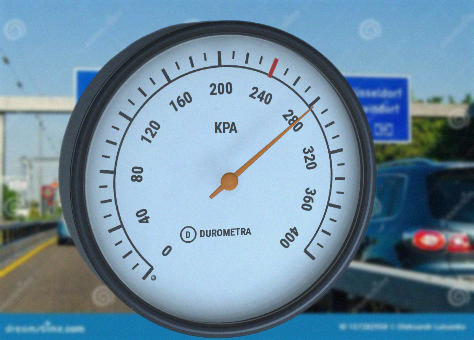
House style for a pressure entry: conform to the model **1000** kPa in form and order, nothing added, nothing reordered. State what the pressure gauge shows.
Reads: **280** kPa
